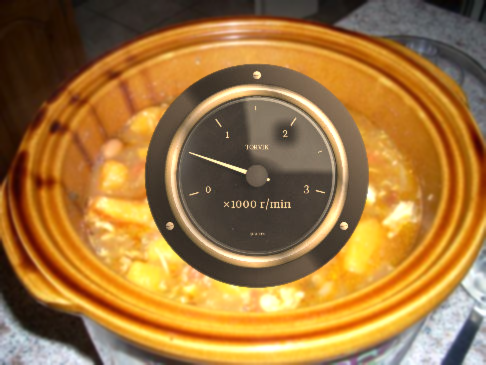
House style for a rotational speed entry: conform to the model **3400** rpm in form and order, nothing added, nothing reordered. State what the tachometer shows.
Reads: **500** rpm
